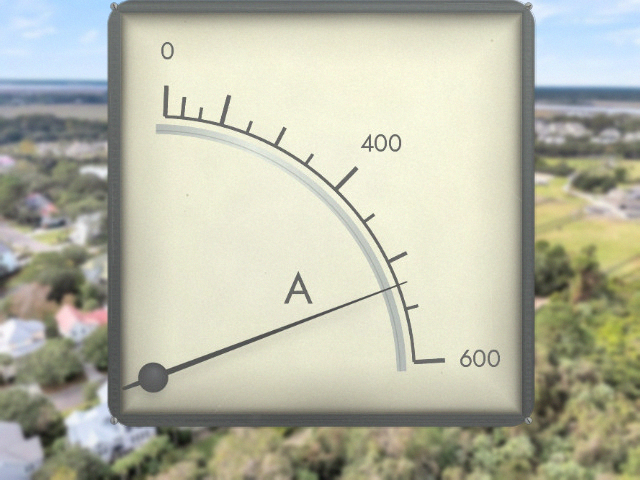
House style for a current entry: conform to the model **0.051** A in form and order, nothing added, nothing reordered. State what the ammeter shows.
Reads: **525** A
